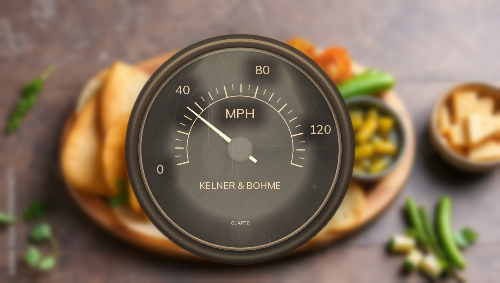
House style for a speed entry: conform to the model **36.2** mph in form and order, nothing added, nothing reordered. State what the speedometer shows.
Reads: **35** mph
